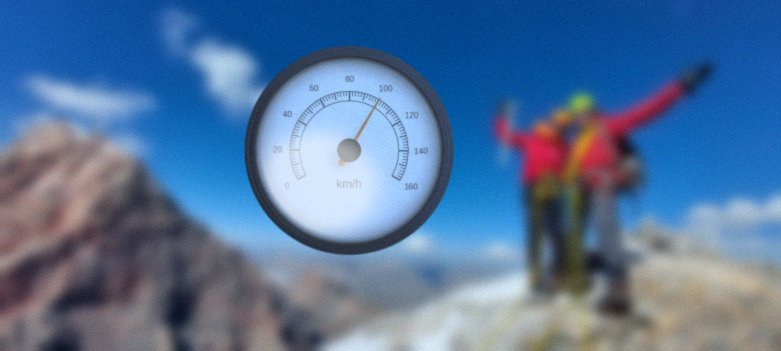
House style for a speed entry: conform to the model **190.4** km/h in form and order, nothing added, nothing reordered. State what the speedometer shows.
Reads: **100** km/h
